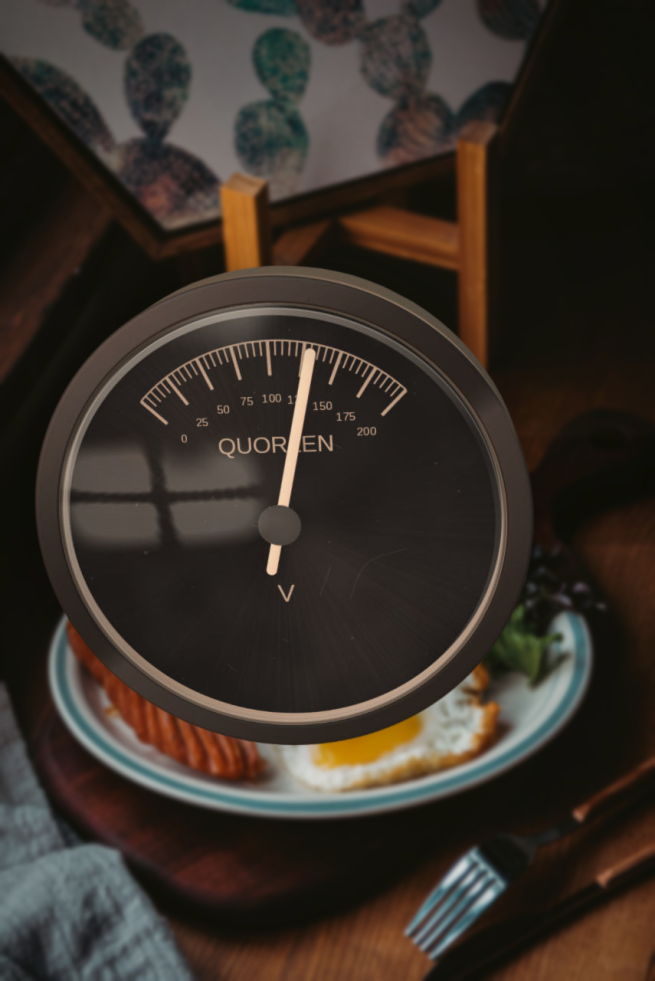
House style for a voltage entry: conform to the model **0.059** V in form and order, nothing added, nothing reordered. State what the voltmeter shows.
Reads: **130** V
